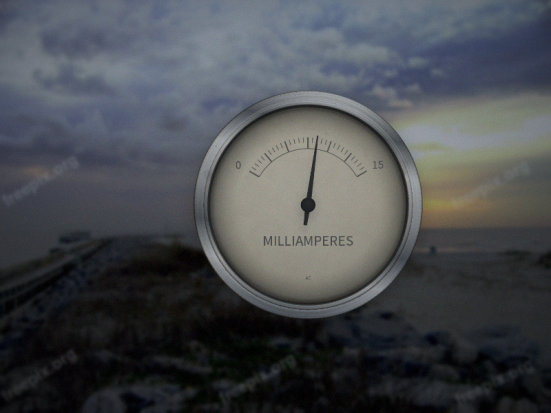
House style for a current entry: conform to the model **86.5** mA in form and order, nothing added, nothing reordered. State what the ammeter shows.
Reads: **8.5** mA
